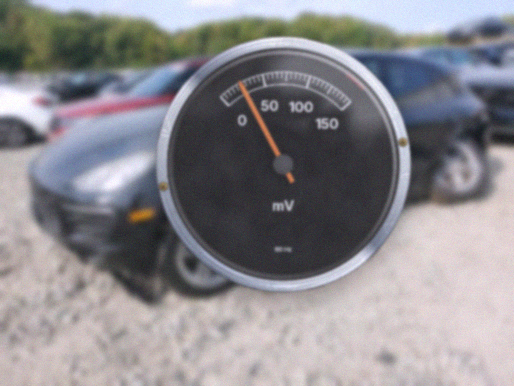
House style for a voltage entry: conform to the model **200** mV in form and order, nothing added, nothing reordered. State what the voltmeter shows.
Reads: **25** mV
